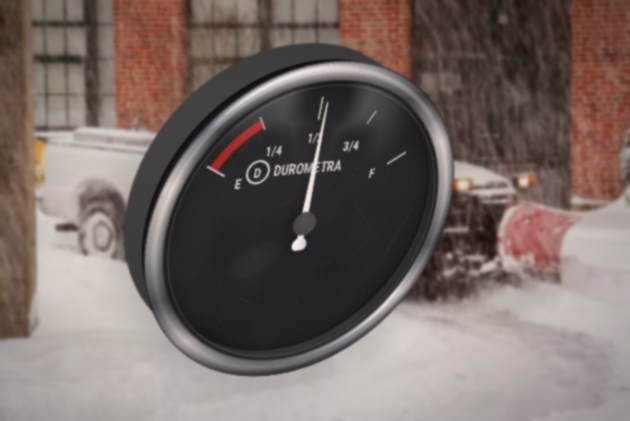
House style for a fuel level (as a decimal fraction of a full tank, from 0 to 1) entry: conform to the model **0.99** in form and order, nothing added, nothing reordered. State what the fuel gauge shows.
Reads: **0.5**
